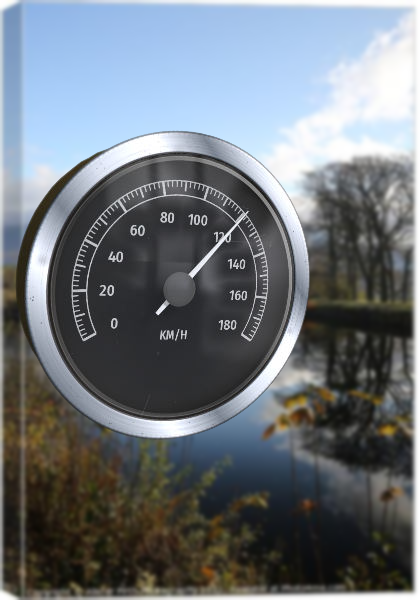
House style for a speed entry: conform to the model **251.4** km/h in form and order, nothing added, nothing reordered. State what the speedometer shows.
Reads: **120** km/h
